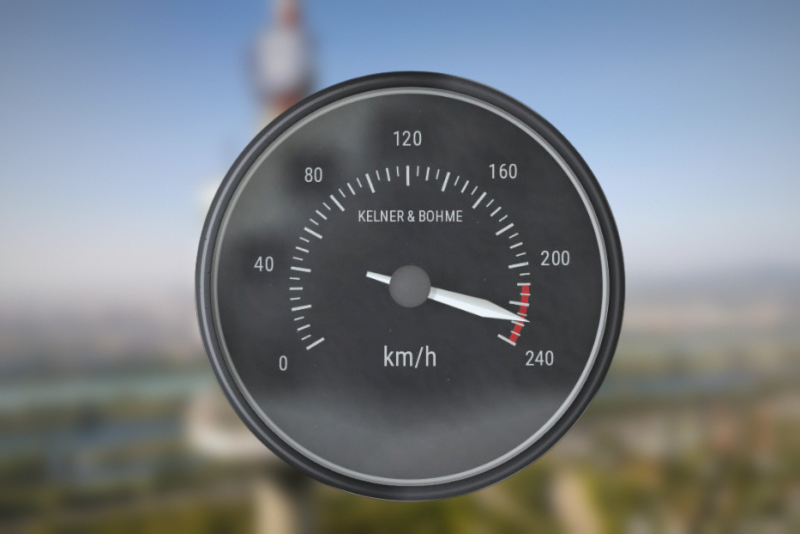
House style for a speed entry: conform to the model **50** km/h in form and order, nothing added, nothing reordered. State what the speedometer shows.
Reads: **227.5** km/h
